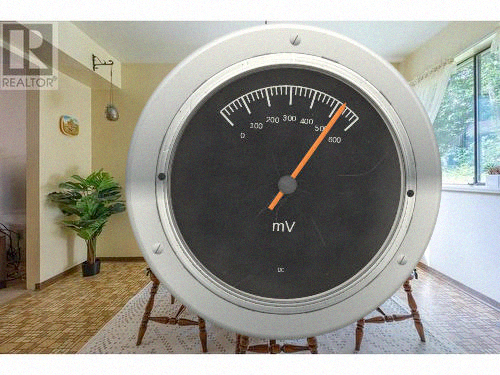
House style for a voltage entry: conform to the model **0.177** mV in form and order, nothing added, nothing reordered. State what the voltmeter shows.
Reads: **520** mV
